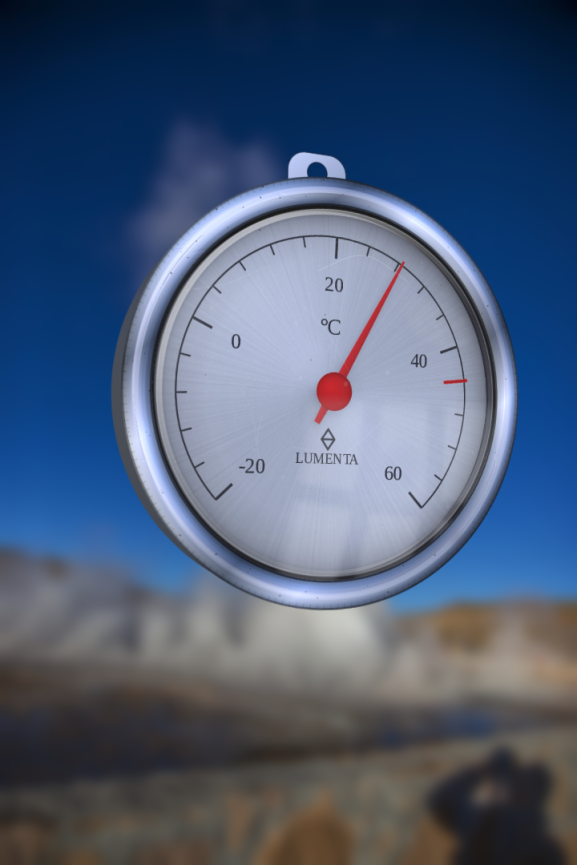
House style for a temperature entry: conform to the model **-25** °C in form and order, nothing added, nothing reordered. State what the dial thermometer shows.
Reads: **28** °C
